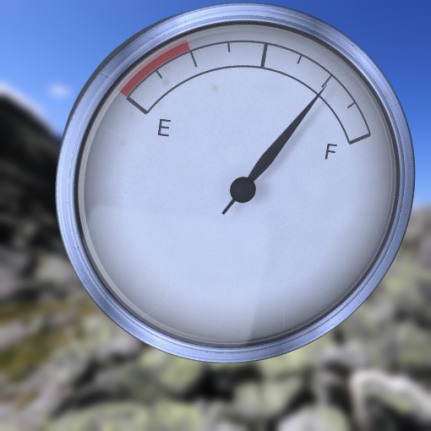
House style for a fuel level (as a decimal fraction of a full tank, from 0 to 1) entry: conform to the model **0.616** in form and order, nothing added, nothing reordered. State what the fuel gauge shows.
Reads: **0.75**
